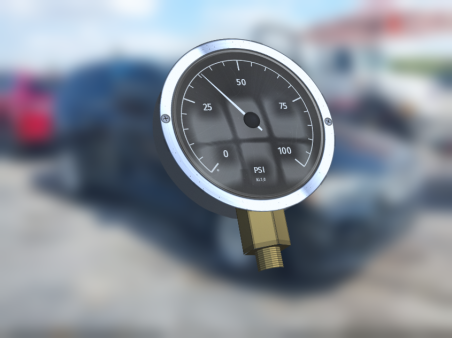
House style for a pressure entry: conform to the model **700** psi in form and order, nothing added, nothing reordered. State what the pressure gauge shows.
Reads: **35** psi
